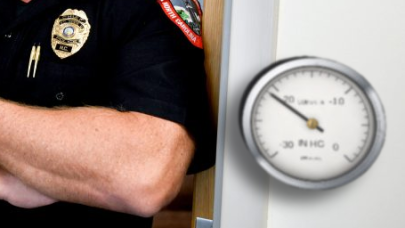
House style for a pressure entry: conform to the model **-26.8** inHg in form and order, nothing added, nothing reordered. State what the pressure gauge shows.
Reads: **-21** inHg
